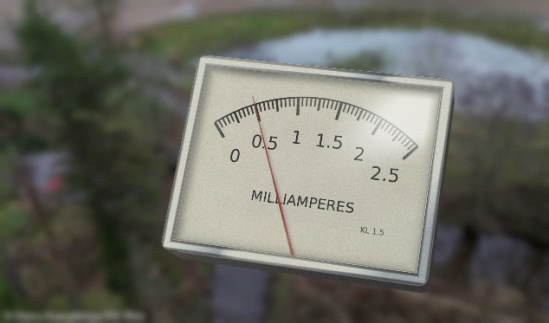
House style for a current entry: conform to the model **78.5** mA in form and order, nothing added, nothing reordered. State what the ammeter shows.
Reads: **0.5** mA
